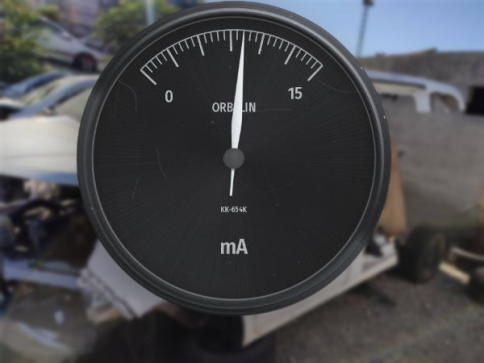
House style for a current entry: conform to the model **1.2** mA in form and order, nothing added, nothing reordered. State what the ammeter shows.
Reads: **8.5** mA
